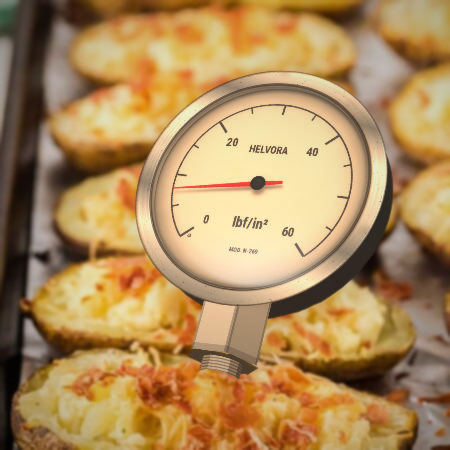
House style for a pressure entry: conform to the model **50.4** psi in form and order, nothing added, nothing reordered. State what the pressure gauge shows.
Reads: **7.5** psi
